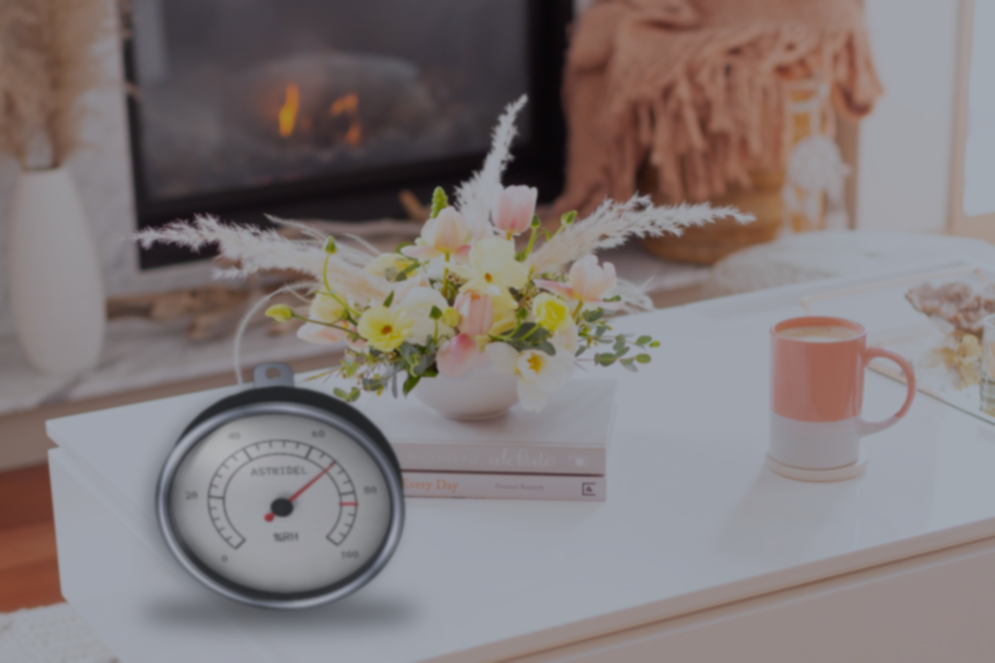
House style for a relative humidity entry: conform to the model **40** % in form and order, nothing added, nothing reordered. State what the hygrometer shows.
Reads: **68** %
